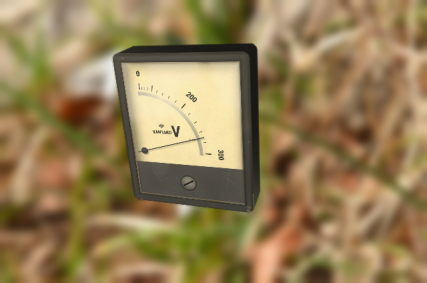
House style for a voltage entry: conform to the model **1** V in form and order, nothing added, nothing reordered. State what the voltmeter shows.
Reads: **270** V
